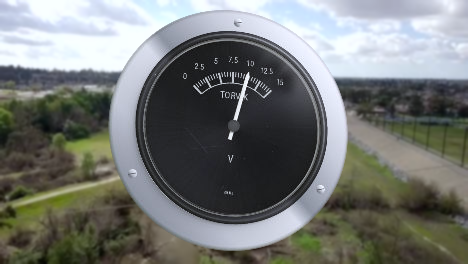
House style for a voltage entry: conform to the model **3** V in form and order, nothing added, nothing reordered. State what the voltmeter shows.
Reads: **10** V
